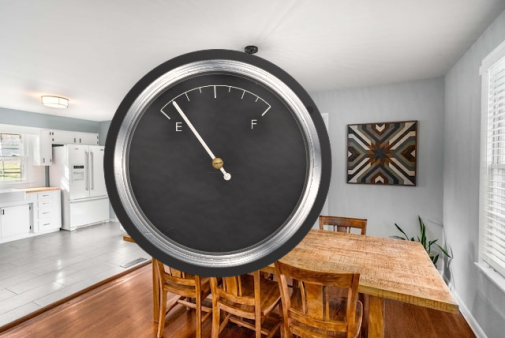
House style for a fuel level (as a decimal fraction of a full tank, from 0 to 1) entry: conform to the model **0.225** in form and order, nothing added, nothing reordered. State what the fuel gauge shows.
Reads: **0.125**
